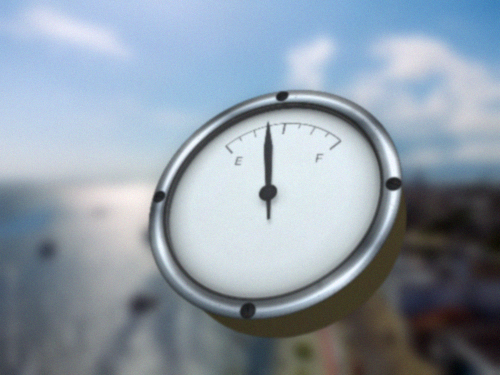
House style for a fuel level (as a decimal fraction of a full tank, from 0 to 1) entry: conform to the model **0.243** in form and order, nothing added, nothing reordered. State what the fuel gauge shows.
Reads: **0.375**
